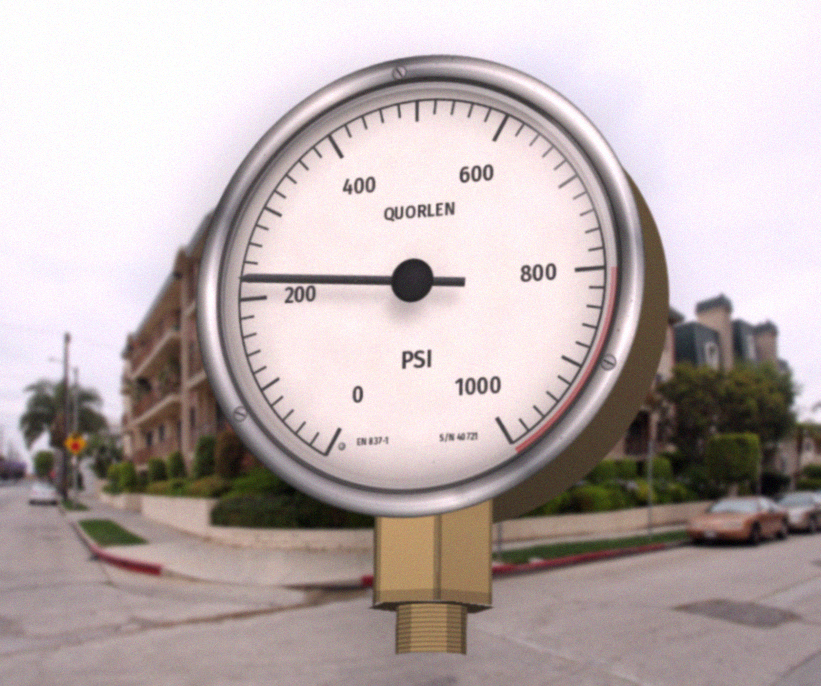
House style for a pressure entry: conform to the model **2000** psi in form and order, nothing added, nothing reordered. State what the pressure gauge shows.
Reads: **220** psi
